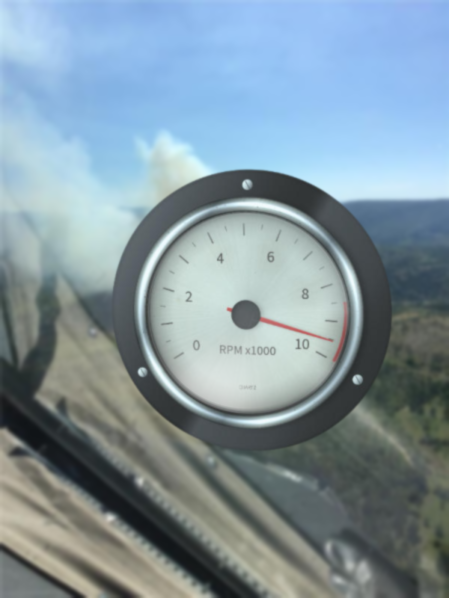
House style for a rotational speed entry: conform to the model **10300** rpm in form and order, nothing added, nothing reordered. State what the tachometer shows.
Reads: **9500** rpm
